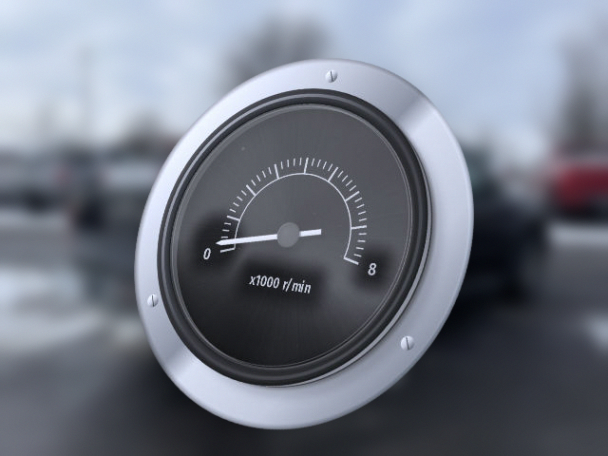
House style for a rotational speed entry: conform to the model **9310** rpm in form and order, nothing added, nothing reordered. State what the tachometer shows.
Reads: **200** rpm
